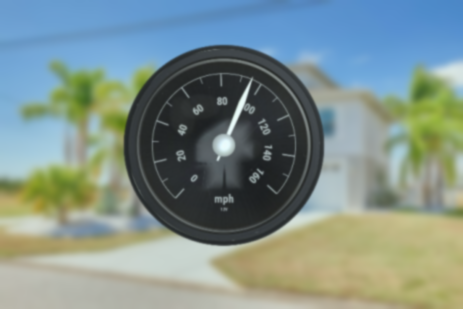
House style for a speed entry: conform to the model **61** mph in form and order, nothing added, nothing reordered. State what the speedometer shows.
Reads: **95** mph
